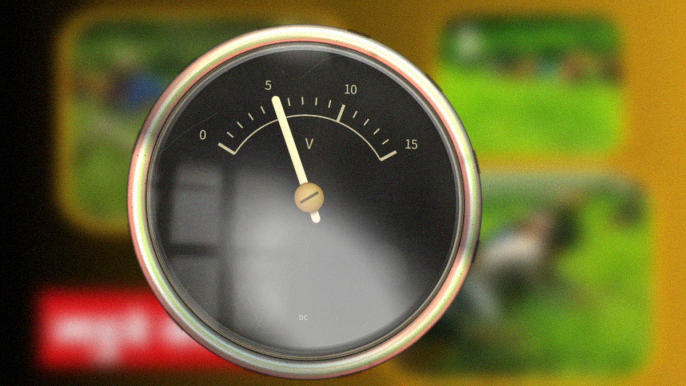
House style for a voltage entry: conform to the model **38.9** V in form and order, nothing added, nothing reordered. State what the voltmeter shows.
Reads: **5** V
